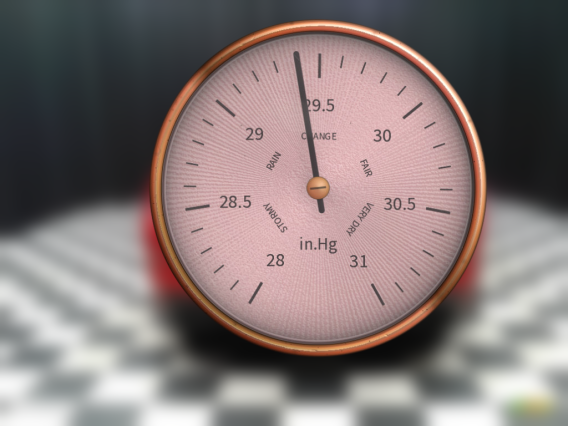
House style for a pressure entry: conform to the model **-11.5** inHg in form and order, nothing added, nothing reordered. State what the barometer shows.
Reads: **29.4** inHg
